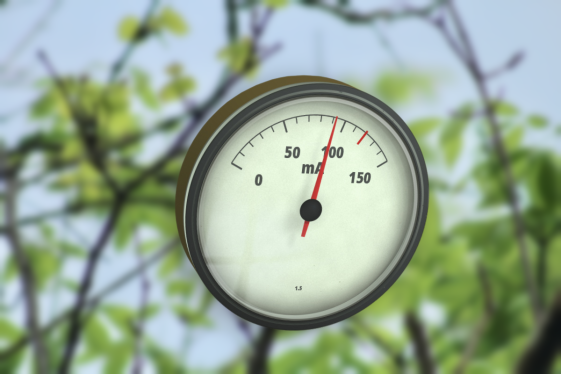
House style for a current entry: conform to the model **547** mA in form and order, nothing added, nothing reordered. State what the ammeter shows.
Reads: **90** mA
